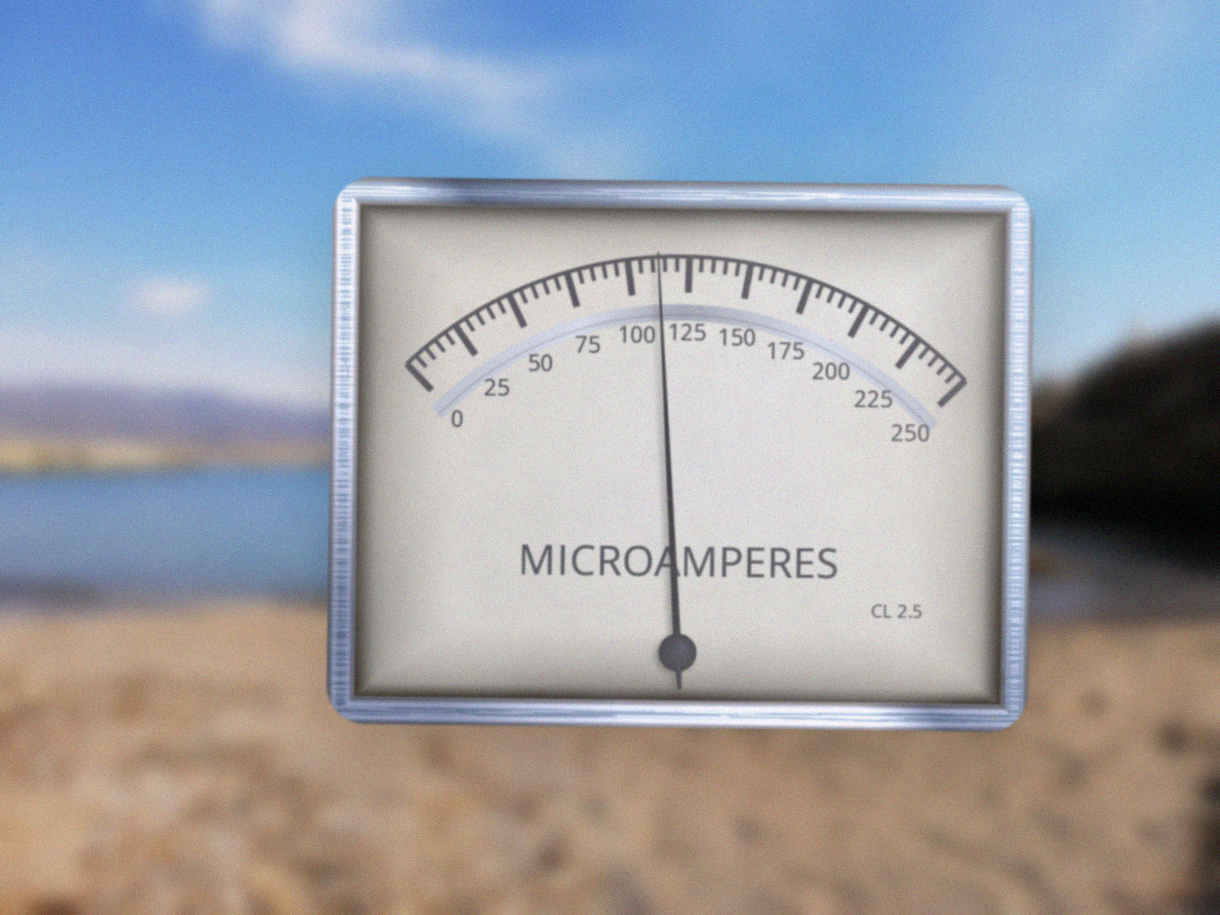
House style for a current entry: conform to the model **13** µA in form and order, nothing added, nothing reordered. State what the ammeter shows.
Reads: **112.5** µA
